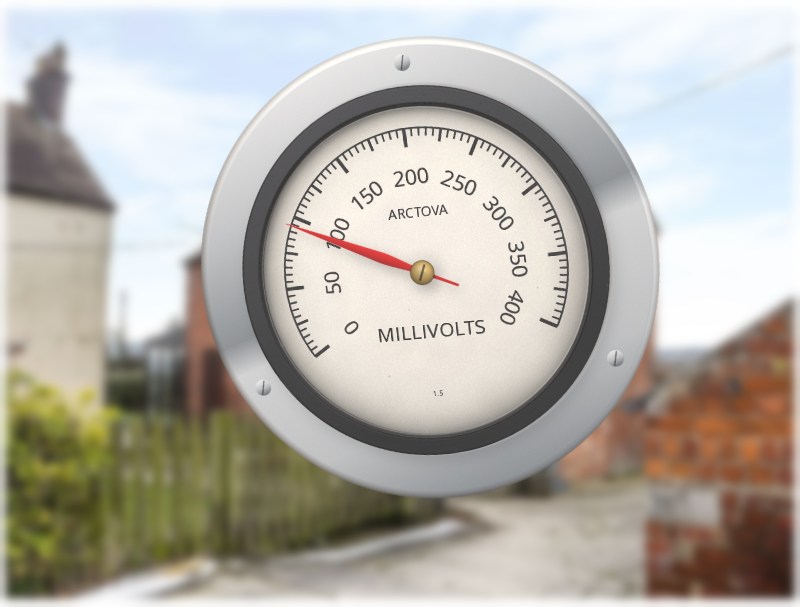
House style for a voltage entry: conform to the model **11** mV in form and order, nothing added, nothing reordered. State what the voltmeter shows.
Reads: **95** mV
